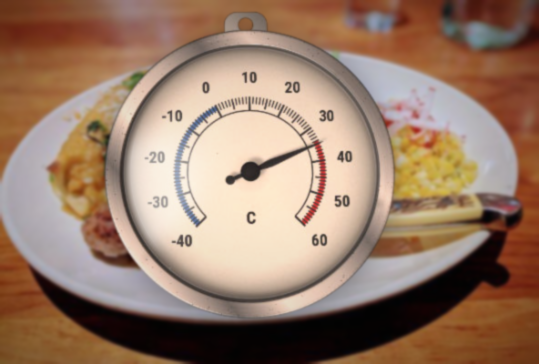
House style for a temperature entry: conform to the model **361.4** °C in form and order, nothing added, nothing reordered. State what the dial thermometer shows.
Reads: **35** °C
